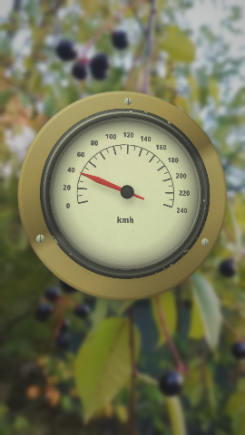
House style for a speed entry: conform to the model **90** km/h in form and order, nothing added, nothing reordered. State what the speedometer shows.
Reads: **40** km/h
